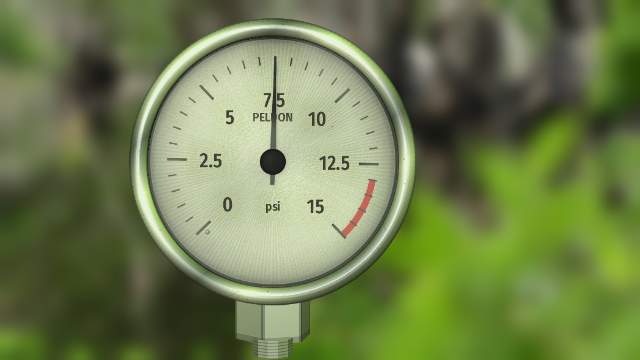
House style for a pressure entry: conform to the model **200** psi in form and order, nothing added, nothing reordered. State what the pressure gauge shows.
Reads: **7.5** psi
